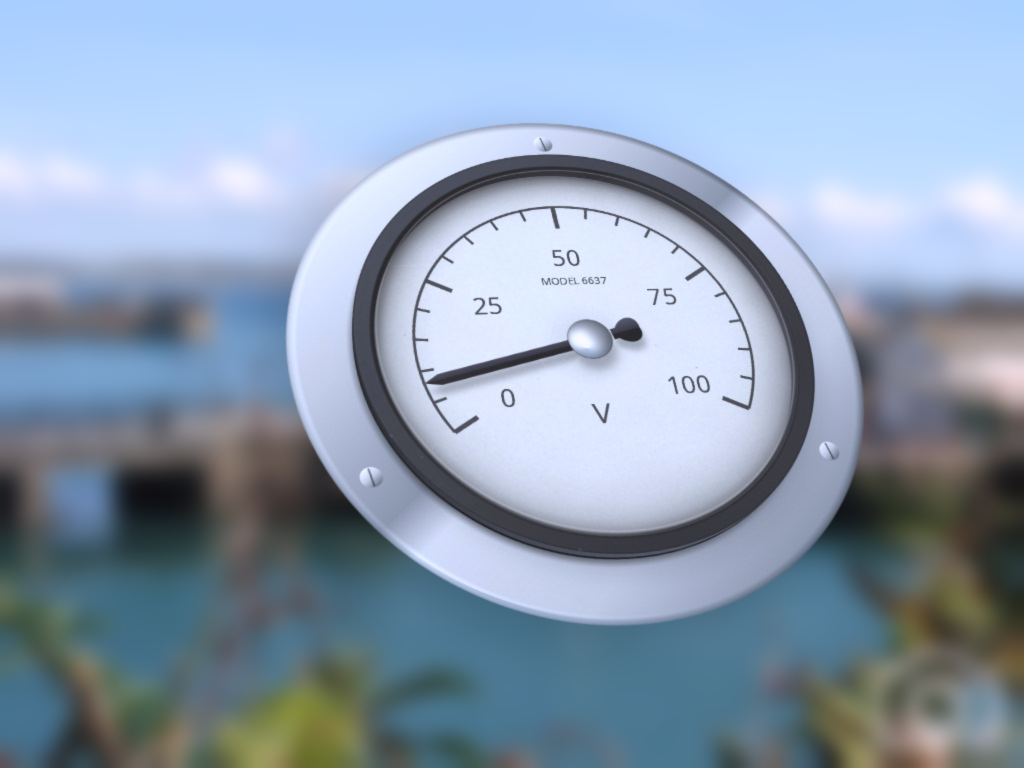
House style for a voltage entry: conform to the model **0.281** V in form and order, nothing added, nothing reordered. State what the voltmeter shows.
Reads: **7.5** V
